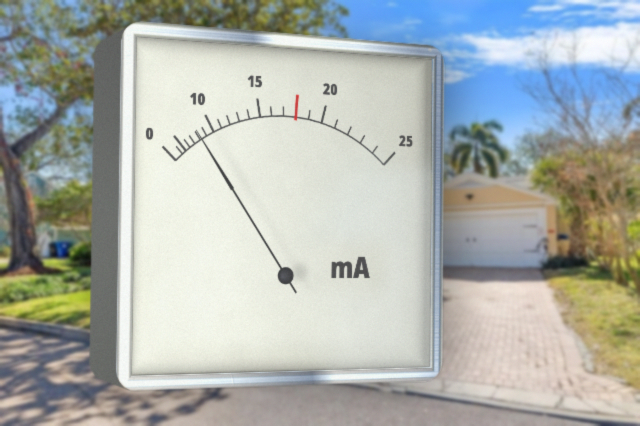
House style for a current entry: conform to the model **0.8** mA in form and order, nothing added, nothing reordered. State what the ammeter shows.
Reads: **8** mA
